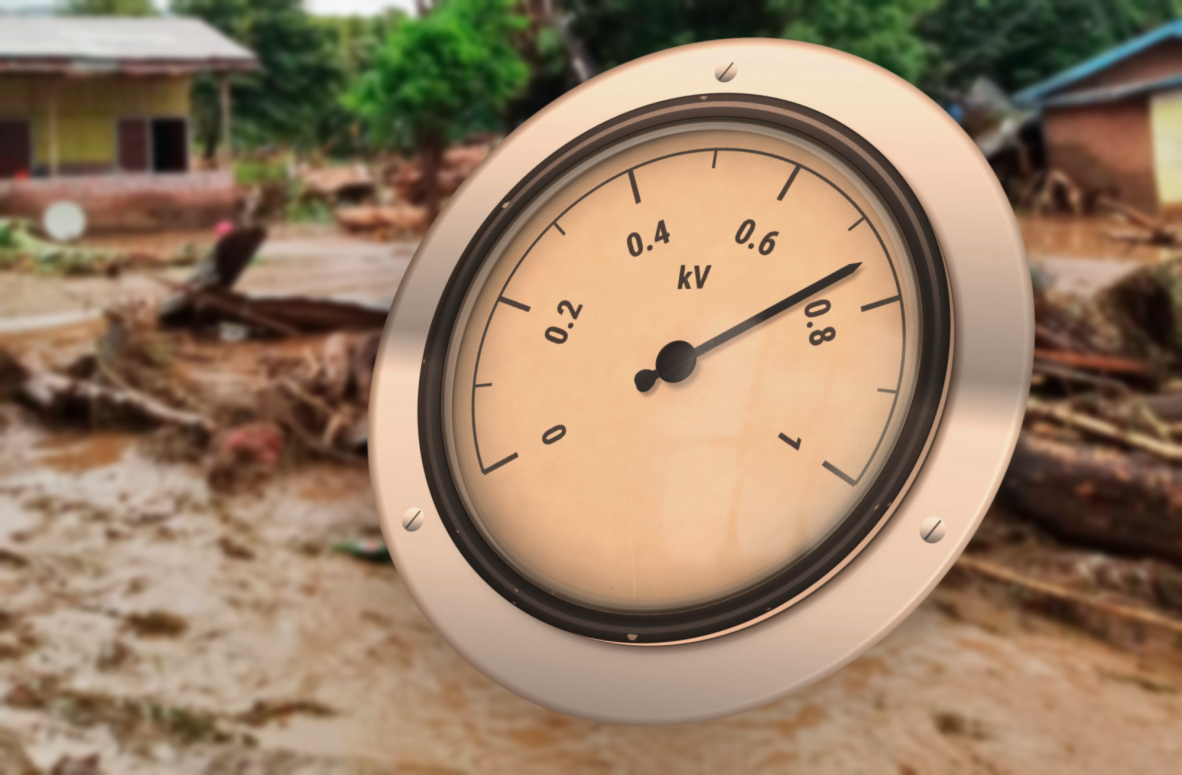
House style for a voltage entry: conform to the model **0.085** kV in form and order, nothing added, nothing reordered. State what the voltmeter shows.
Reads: **0.75** kV
